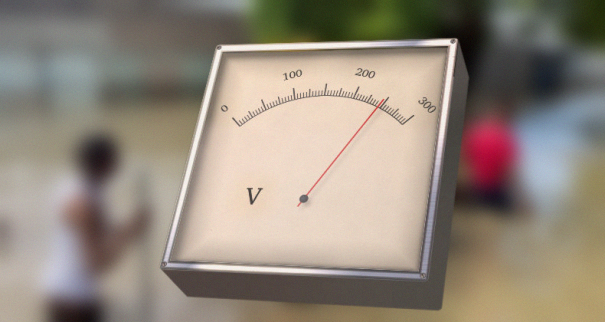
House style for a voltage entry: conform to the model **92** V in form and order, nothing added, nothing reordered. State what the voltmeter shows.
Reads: **250** V
